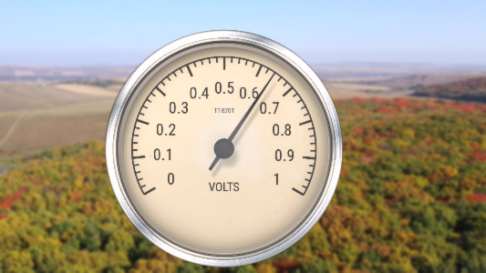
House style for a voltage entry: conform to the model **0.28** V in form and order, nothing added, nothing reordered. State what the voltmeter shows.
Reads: **0.64** V
